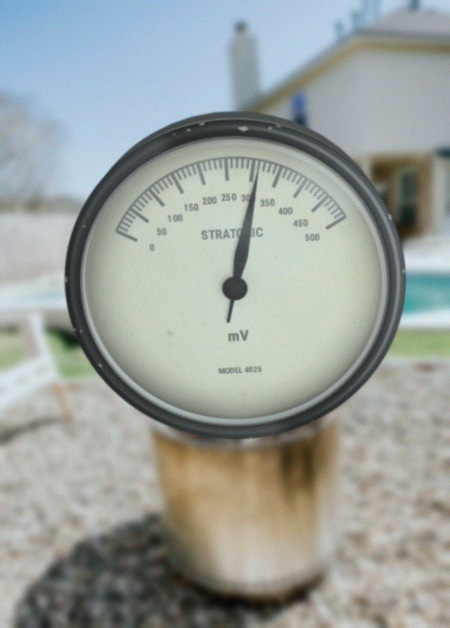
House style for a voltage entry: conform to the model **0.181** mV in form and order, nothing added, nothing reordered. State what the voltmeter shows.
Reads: **310** mV
